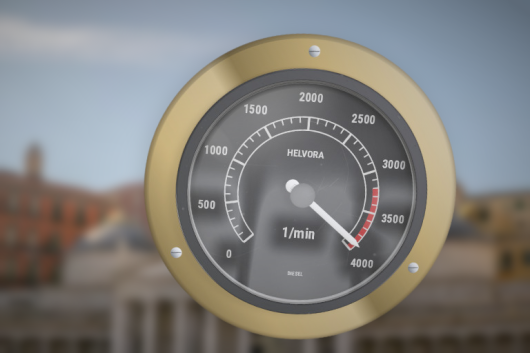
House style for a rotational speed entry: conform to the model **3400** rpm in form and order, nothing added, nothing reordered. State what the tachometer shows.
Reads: **3900** rpm
